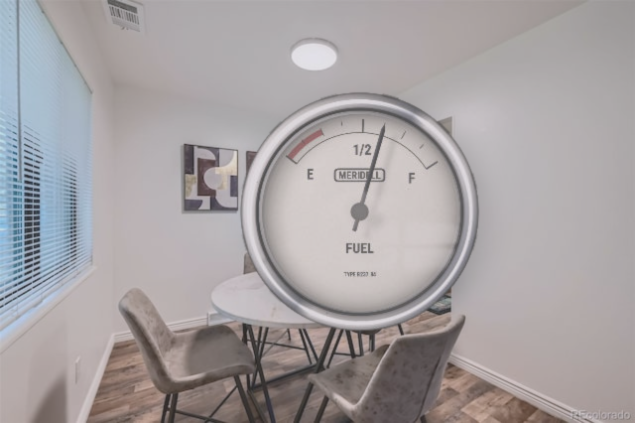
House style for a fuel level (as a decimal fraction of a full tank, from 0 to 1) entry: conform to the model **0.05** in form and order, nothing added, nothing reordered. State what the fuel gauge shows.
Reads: **0.625**
